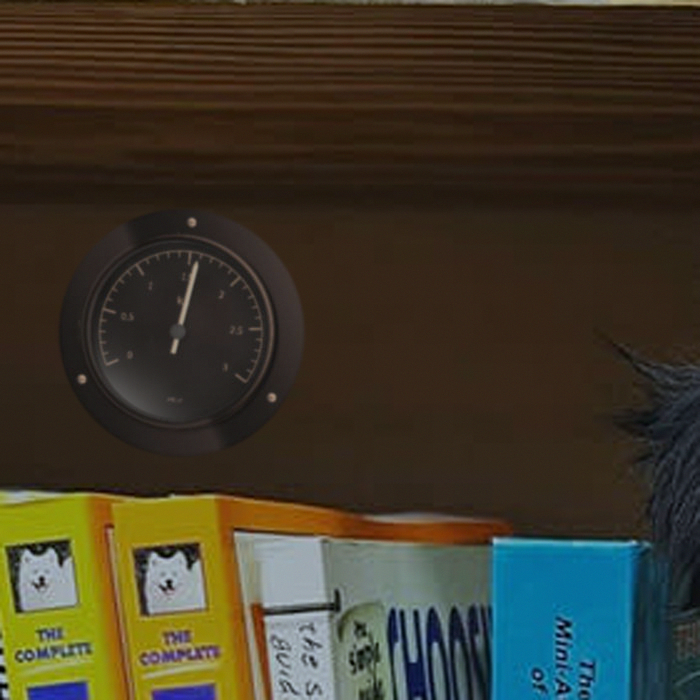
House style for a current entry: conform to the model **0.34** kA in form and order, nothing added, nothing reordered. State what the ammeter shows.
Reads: **1.6** kA
